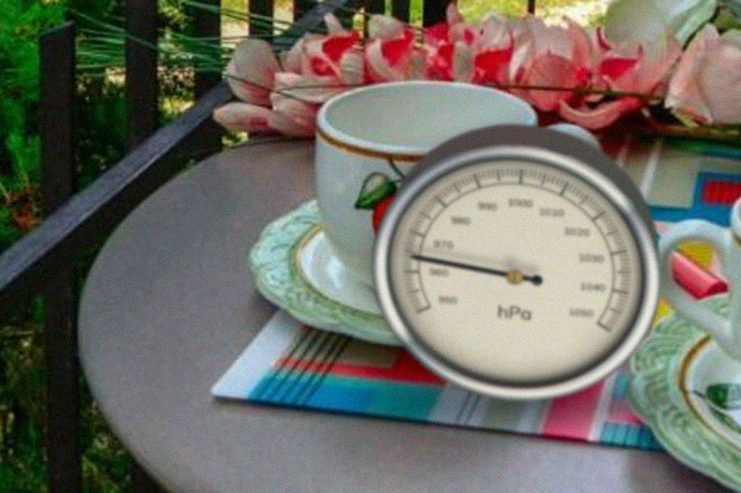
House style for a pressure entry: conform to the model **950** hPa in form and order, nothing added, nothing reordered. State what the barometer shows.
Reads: **965** hPa
